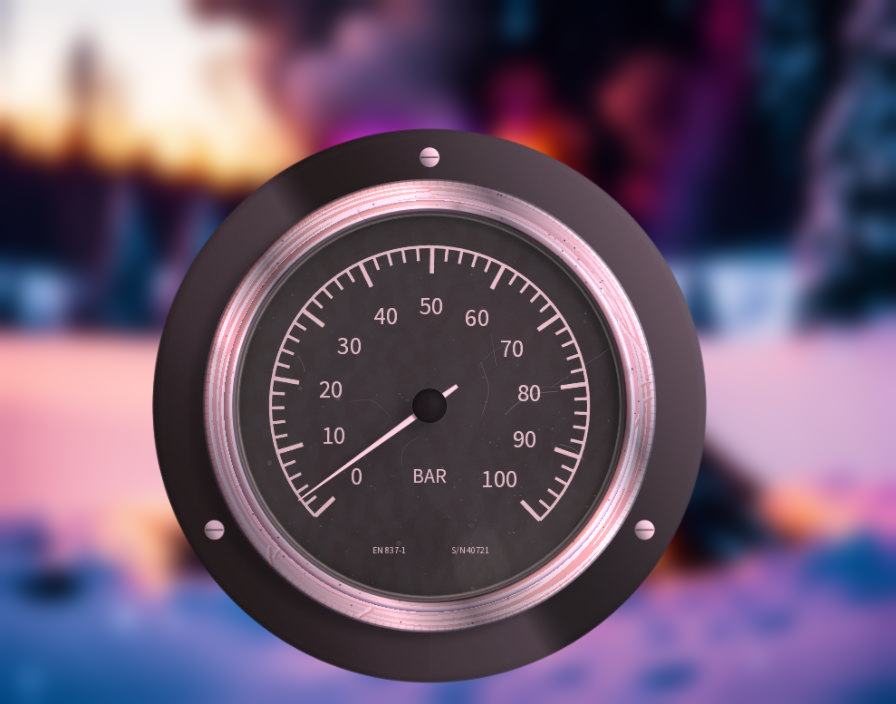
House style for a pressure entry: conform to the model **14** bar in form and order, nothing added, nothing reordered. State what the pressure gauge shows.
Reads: **3** bar
